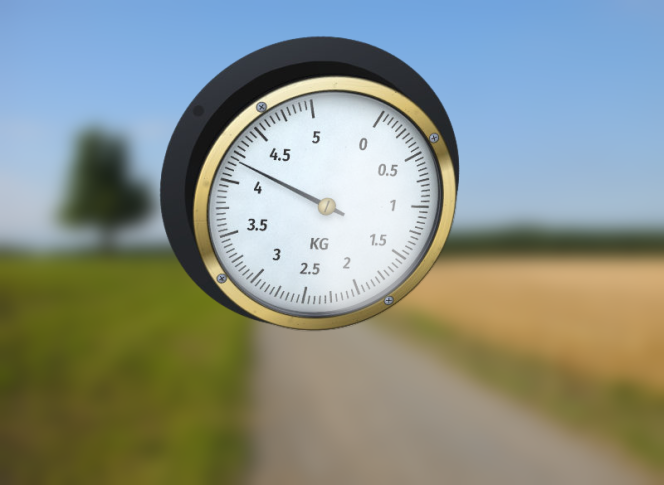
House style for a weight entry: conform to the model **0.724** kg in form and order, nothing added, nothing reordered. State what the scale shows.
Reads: **4.2** kg
